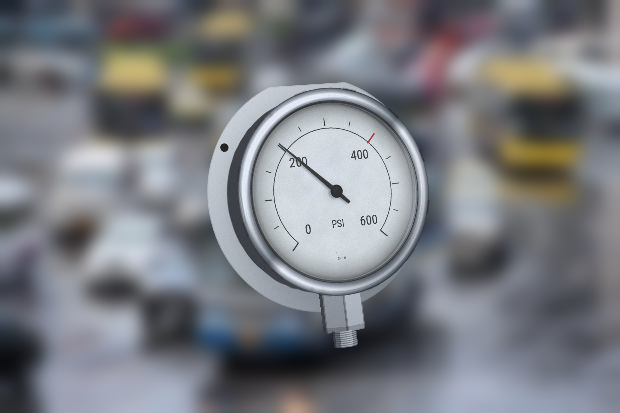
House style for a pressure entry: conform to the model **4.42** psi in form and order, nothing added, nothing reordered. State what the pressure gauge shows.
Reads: **200** psi
